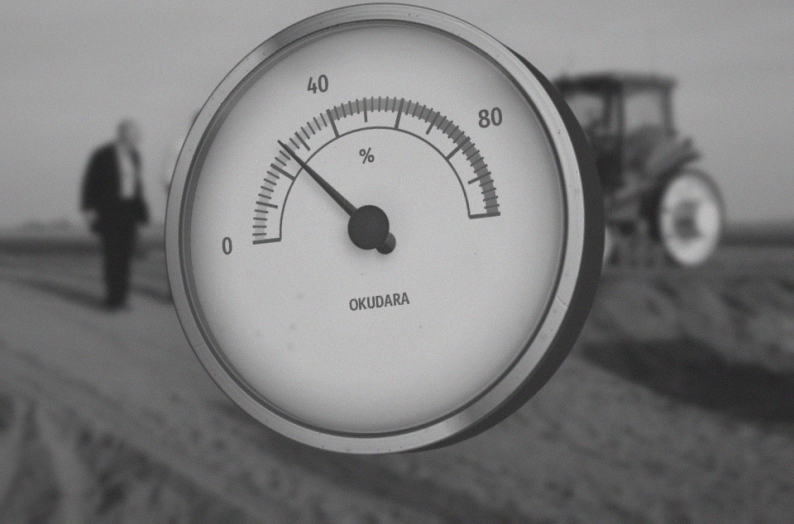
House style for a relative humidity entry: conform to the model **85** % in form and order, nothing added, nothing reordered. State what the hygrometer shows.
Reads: **26** %
